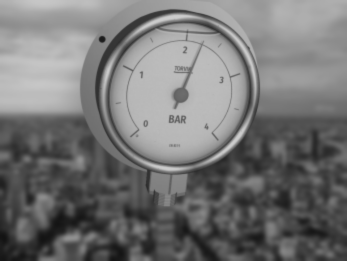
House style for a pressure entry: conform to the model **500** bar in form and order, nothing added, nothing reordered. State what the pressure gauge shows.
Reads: **2.25** bar
